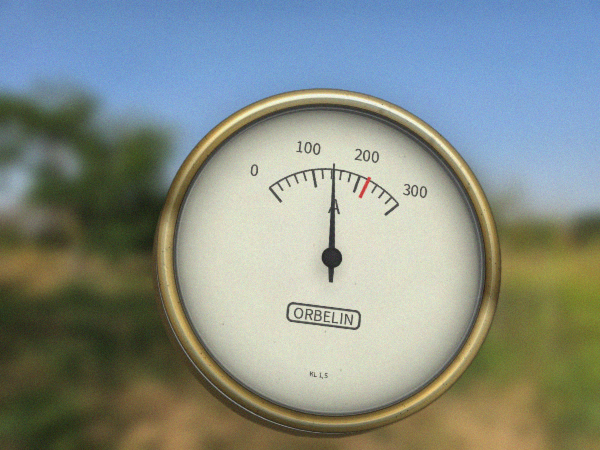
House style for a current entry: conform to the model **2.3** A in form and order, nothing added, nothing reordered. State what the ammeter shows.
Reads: **140** A
